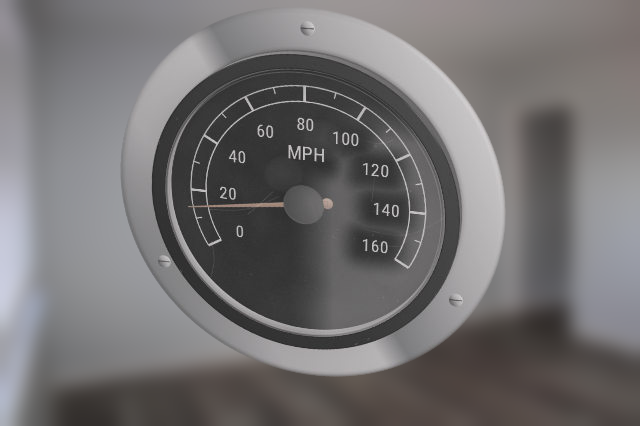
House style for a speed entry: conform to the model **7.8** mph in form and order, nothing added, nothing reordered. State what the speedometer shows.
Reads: **15** mph
